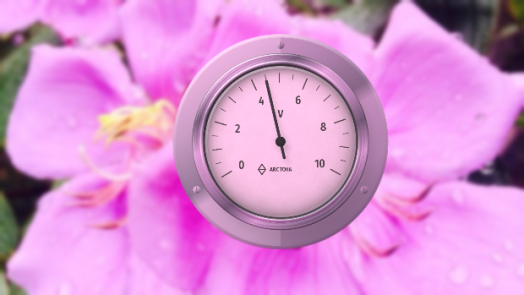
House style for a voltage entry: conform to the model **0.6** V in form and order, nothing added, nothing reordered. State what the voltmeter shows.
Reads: **4.5** V
